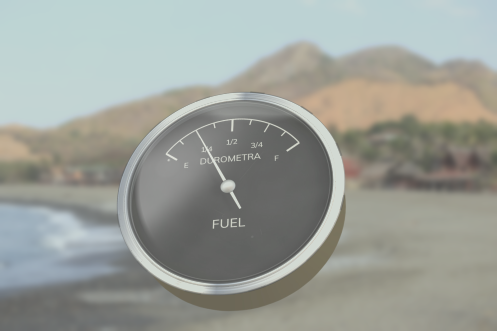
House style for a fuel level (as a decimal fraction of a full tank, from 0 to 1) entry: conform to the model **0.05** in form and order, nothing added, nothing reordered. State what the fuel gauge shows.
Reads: **0.25**
